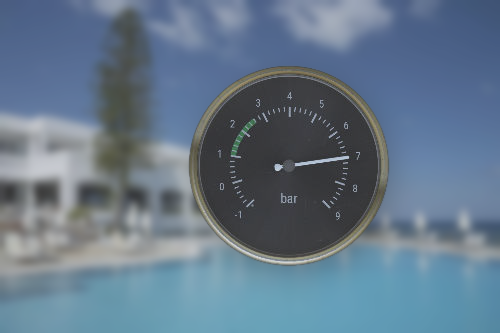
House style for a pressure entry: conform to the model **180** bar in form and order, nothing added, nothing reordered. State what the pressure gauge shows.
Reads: **7** bar
